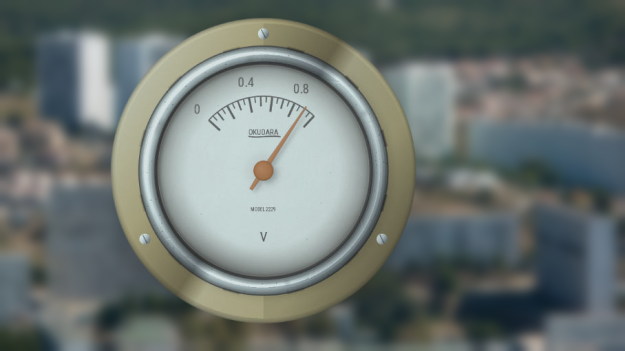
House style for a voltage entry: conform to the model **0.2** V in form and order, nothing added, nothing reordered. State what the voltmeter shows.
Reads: **0.9** V
